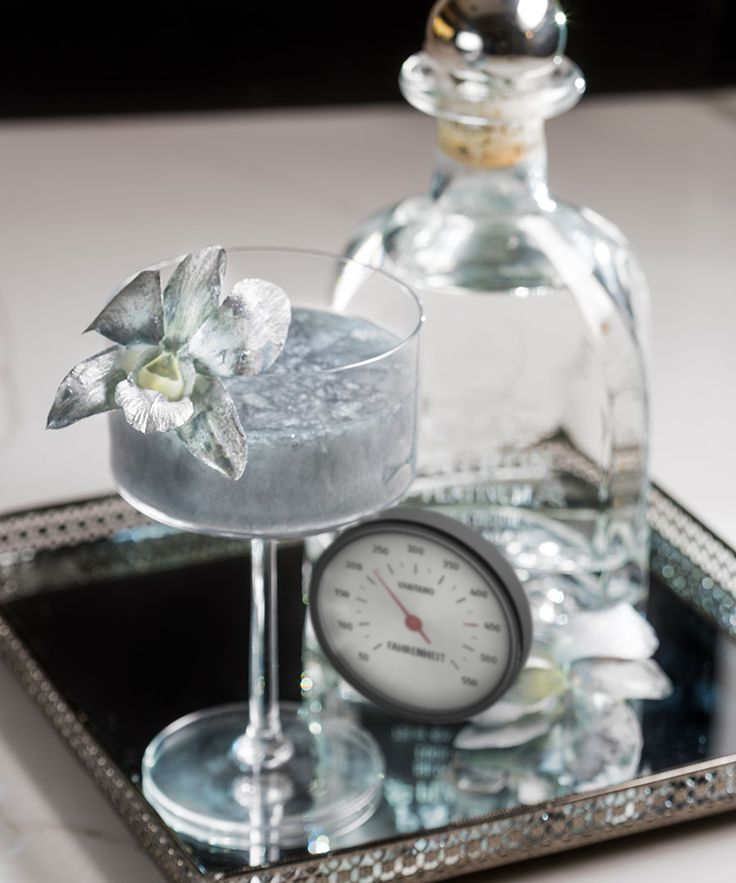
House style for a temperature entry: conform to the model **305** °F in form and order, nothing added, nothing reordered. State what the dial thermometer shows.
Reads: **225** °F
